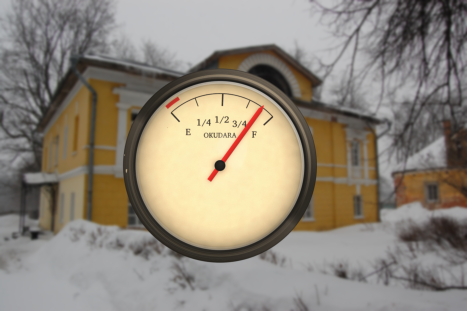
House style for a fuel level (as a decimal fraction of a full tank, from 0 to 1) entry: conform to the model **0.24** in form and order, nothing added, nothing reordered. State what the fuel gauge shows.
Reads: **0.875**
